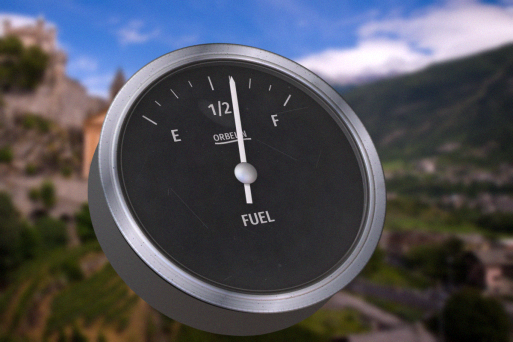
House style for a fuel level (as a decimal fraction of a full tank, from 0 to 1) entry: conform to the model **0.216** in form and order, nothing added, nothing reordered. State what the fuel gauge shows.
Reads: **0.625**
